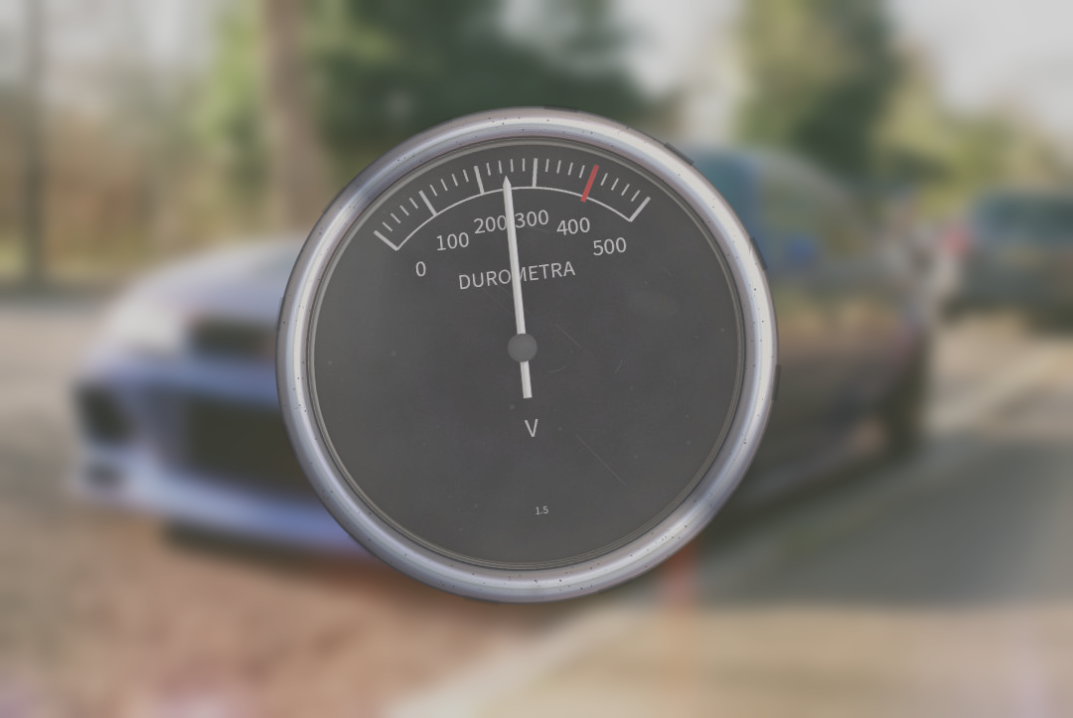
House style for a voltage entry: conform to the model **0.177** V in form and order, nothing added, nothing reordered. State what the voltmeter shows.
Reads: **250** V
